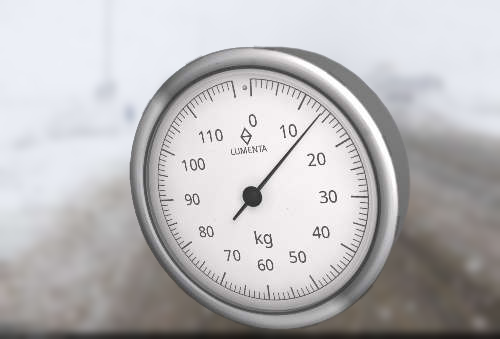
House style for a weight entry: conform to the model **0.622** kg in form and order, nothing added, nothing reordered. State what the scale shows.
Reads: **14** kg
